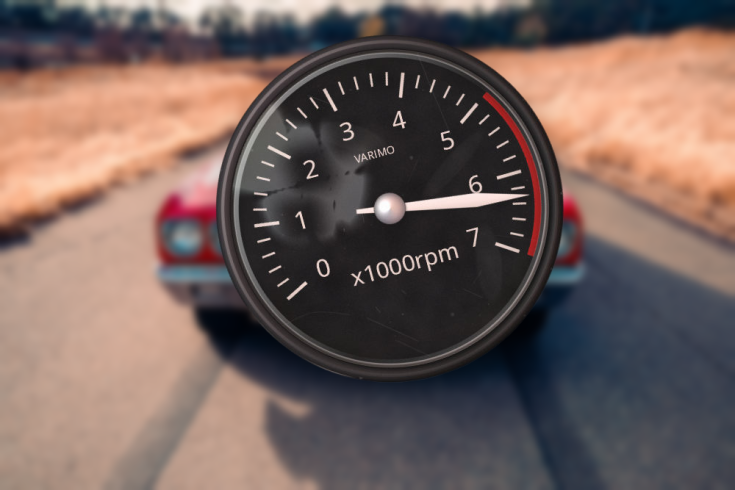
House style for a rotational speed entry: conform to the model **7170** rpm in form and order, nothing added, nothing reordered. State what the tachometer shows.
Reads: **6300** rpm
